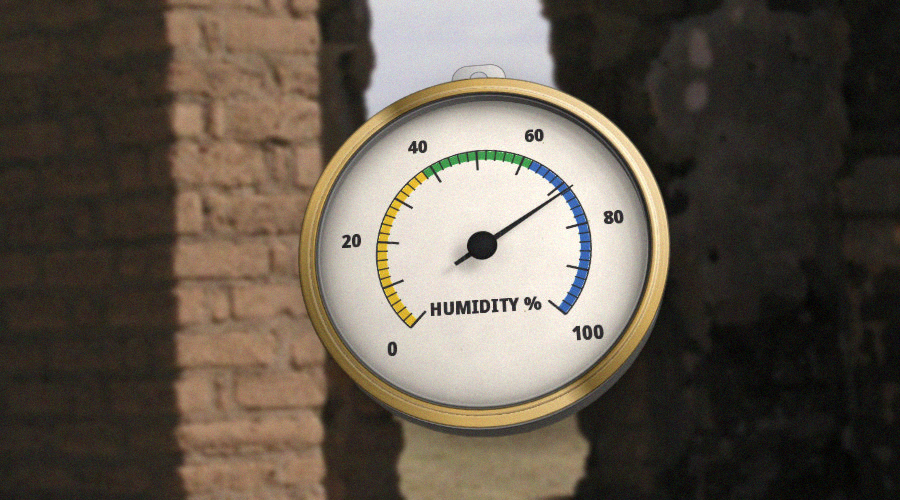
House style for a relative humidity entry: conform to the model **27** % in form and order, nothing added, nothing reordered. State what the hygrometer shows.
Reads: **72** %
